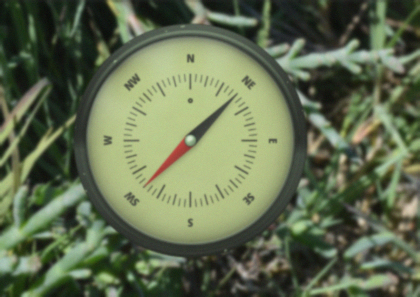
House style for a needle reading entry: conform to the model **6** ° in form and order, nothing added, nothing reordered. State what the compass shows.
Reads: **225** °
